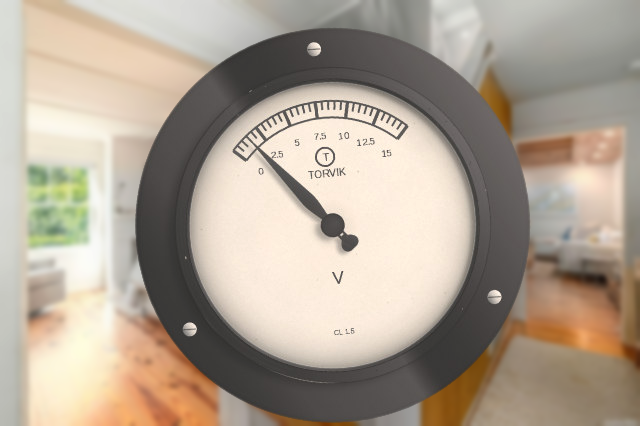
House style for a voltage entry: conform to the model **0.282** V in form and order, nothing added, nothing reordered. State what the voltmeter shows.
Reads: **1.5** V
